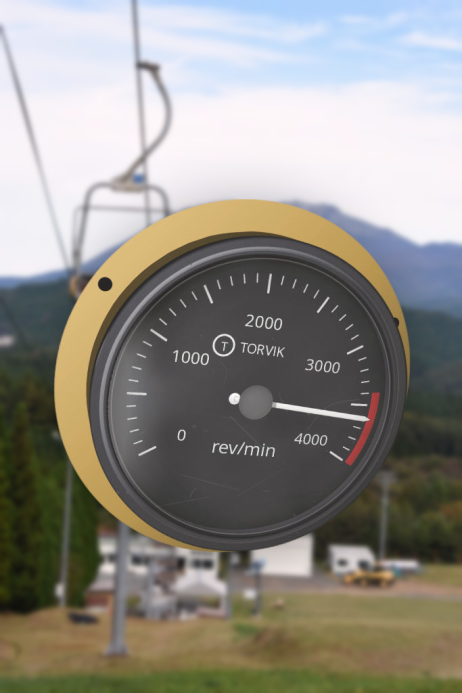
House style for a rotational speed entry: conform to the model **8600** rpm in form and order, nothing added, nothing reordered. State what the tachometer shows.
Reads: **3600** rpm
